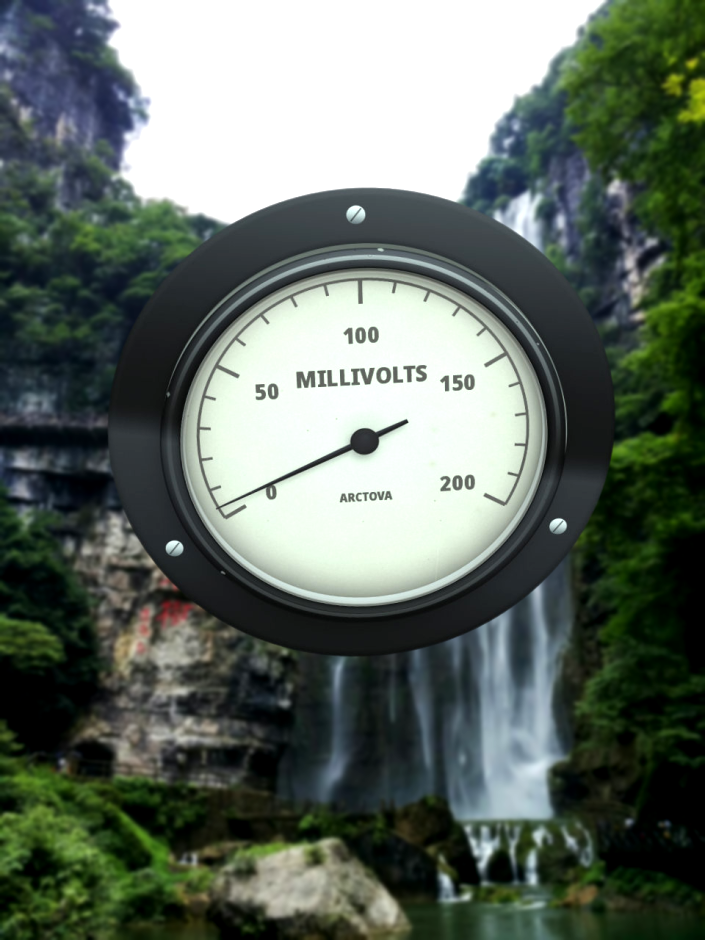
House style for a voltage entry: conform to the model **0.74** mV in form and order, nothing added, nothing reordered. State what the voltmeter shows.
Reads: **5** mV
